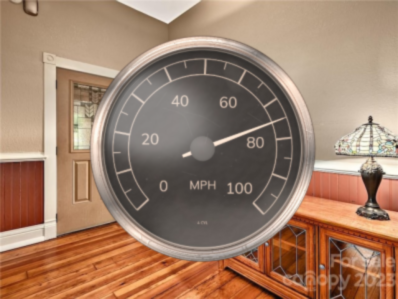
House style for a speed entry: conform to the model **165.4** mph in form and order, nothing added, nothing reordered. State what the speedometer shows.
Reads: **75** mph
